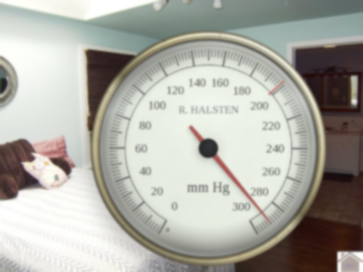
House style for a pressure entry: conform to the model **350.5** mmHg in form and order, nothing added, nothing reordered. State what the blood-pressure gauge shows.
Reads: **290** mmHg
